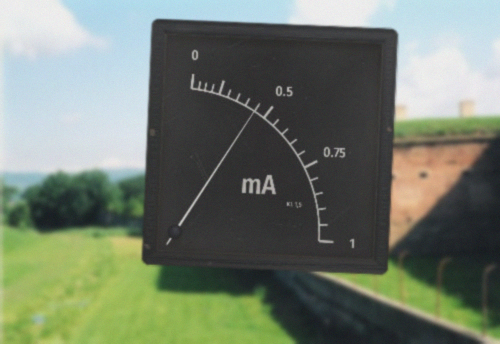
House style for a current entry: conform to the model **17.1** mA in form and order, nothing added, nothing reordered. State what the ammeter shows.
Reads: **0.45** mA
